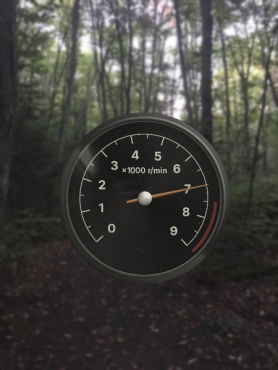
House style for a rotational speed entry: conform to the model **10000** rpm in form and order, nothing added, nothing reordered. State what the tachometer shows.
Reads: **7000** rpm
